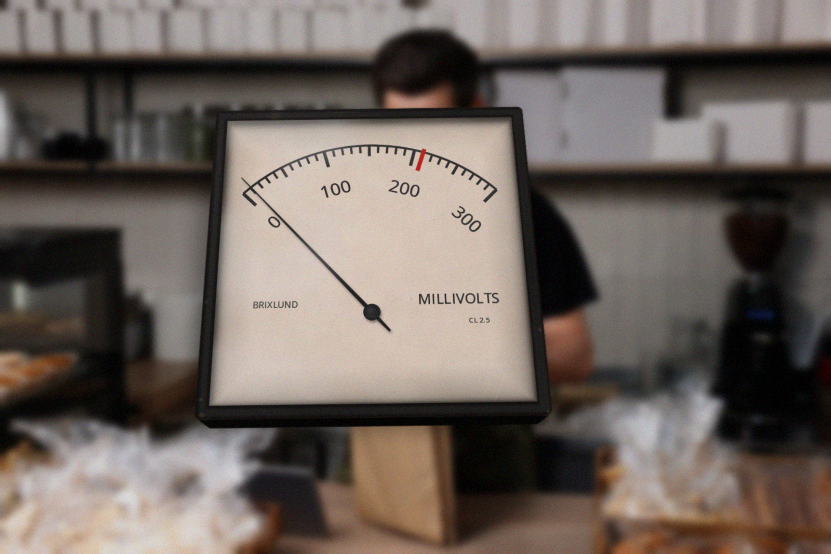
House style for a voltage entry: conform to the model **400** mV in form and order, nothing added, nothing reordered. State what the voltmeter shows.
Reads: **10** mV
